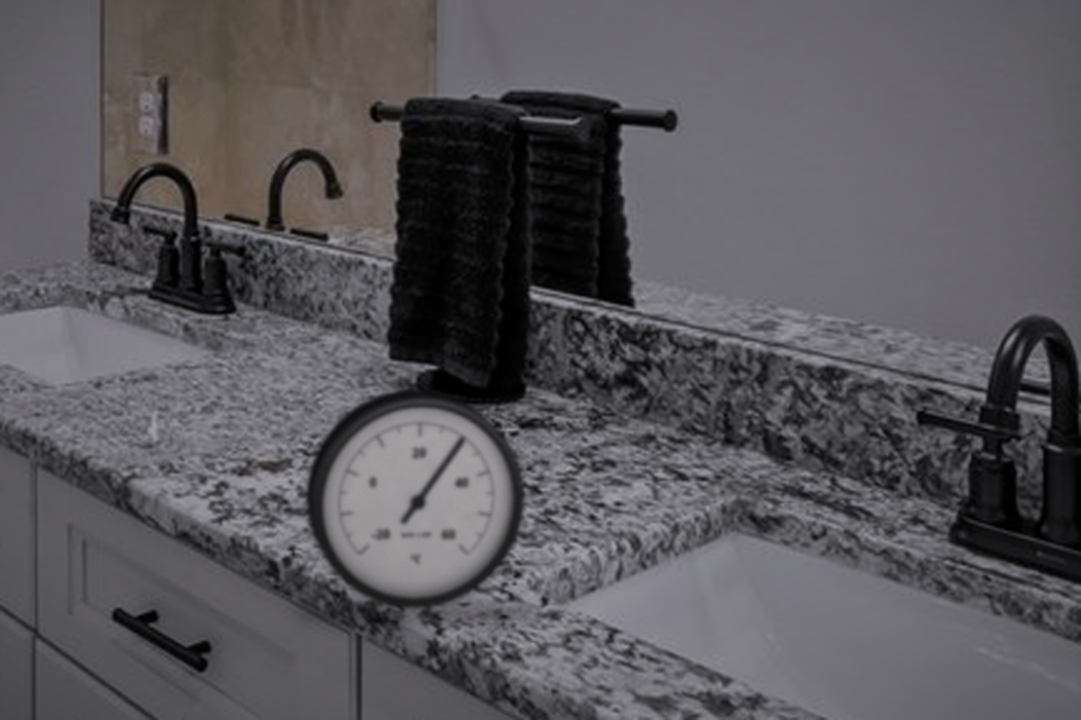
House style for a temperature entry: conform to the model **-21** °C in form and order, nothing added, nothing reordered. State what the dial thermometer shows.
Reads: **30** °C
